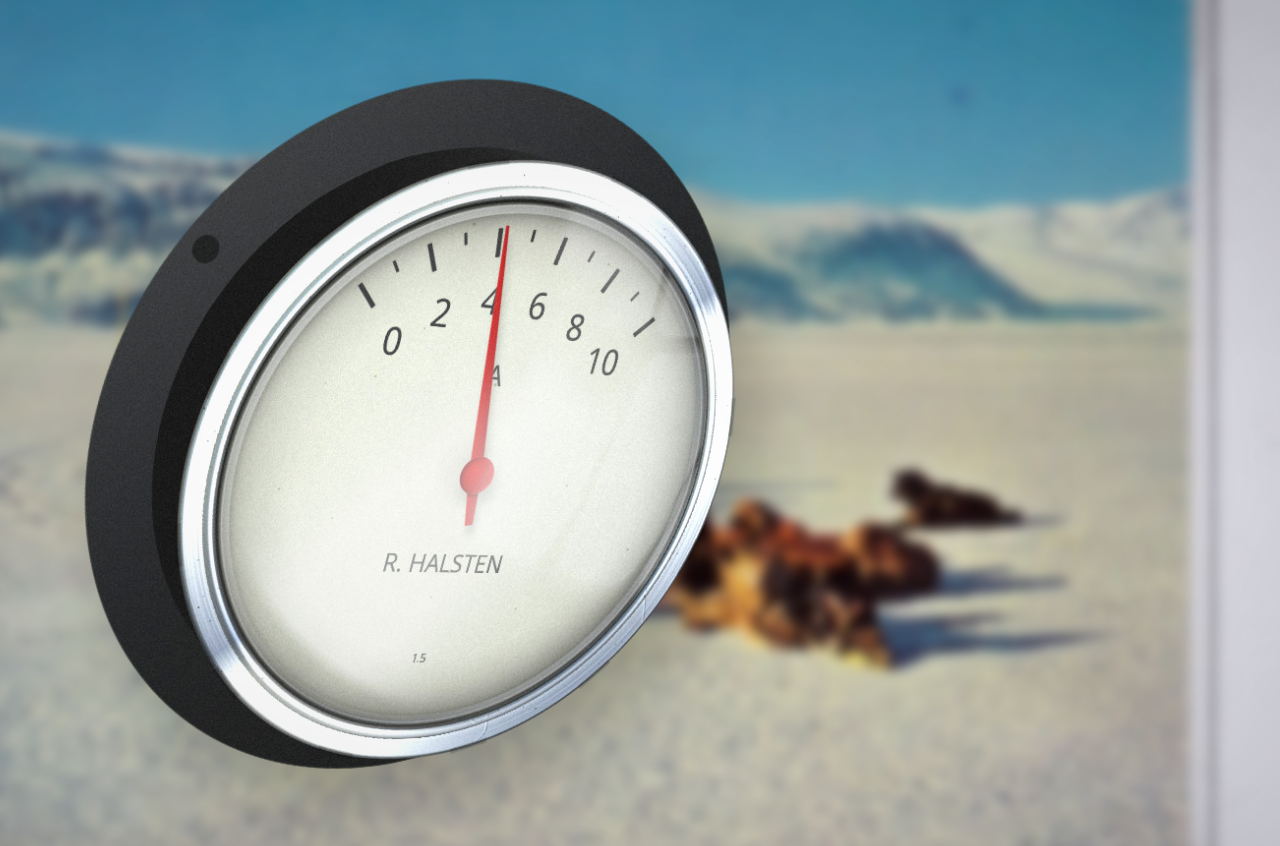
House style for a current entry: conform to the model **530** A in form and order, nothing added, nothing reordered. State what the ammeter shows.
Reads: **4** A
